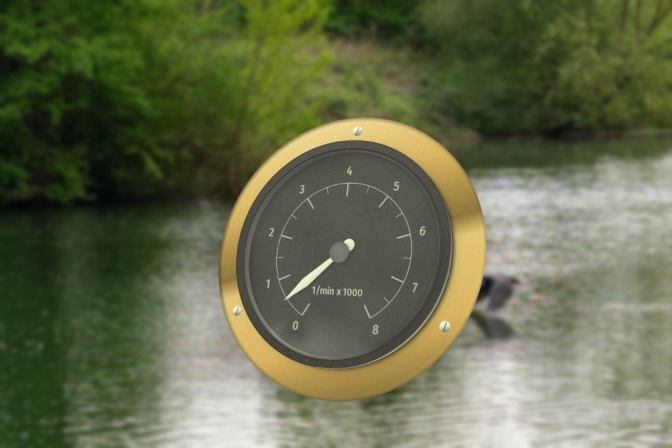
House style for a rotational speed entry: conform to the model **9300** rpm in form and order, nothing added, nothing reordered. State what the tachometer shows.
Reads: **500** rpm
